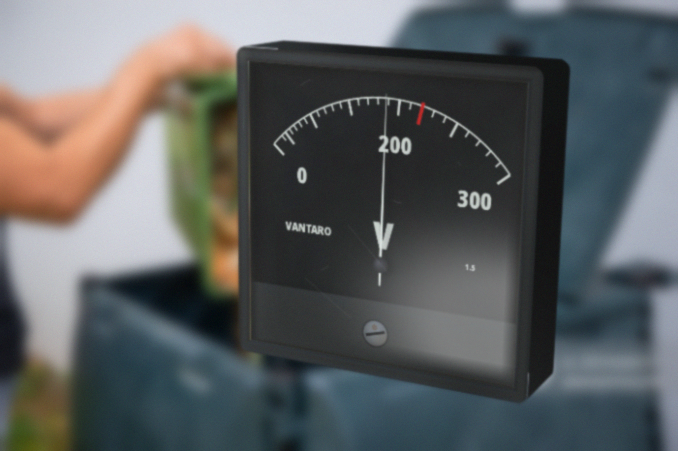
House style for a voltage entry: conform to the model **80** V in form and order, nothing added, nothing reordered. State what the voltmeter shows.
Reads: **190** V
